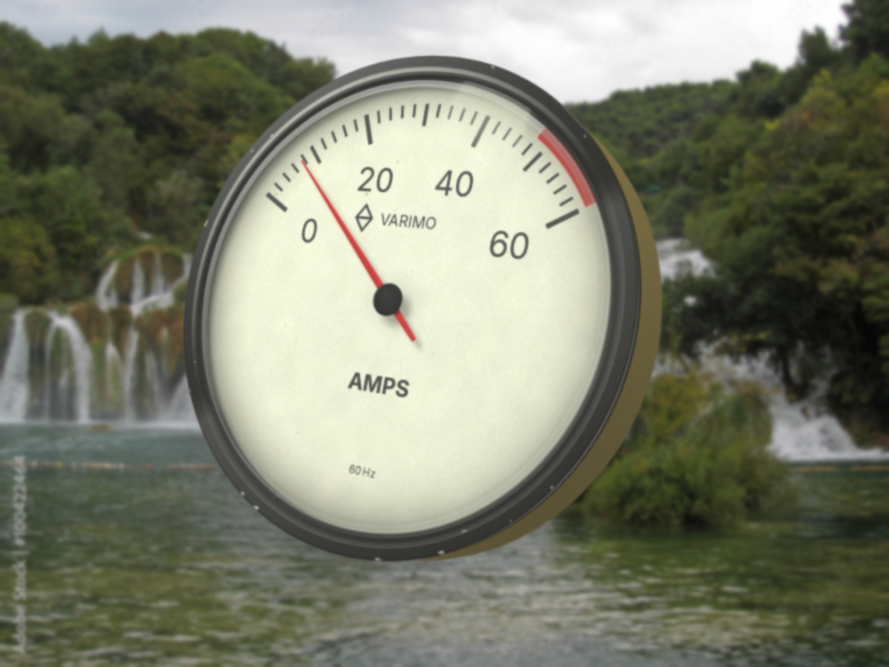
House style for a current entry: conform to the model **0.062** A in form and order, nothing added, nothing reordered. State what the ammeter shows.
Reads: **8** A
